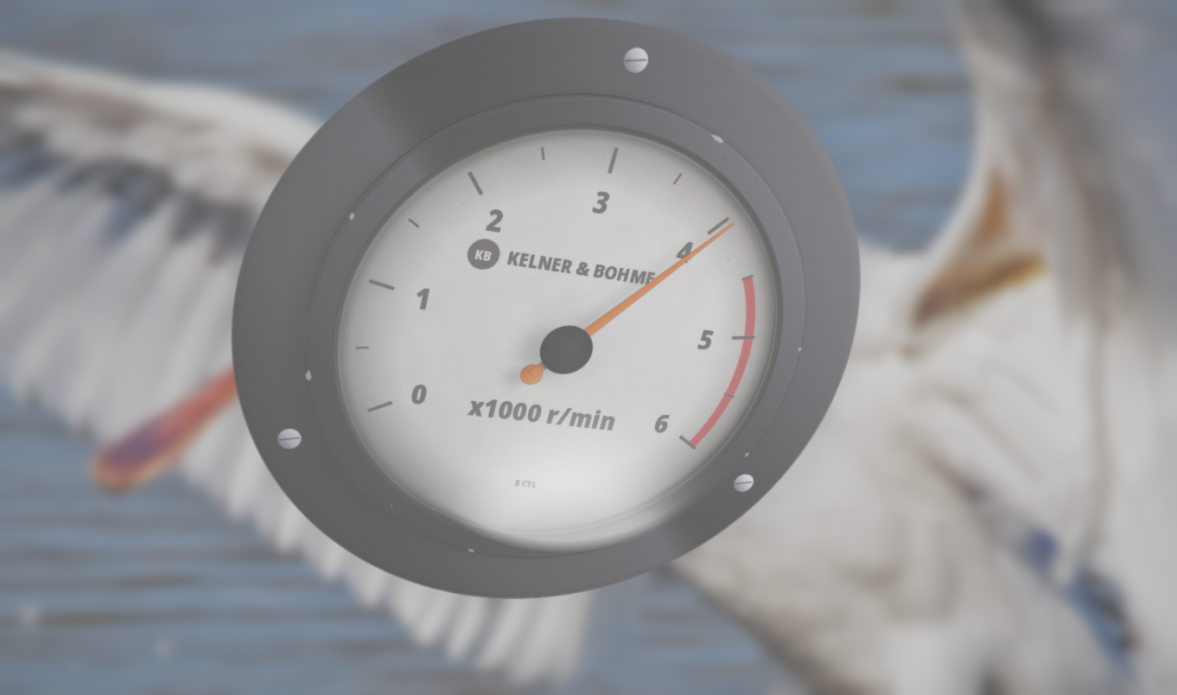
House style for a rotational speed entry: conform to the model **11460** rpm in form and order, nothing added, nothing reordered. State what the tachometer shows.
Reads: **4000** rpm
